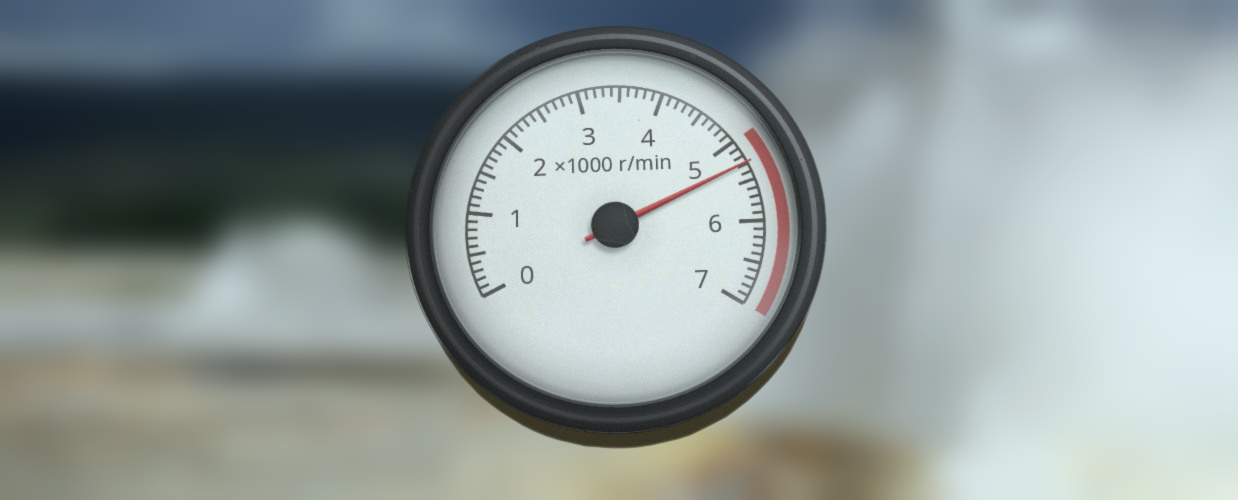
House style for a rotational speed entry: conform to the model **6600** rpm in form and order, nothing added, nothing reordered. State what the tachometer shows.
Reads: **5300** rpm
